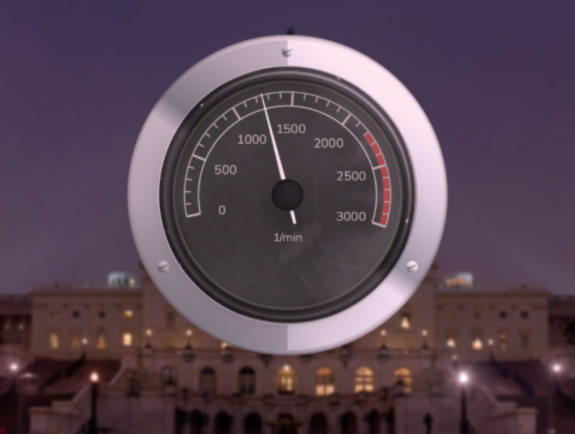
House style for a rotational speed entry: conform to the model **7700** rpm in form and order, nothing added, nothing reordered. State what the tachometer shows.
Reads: **1250** rpm
